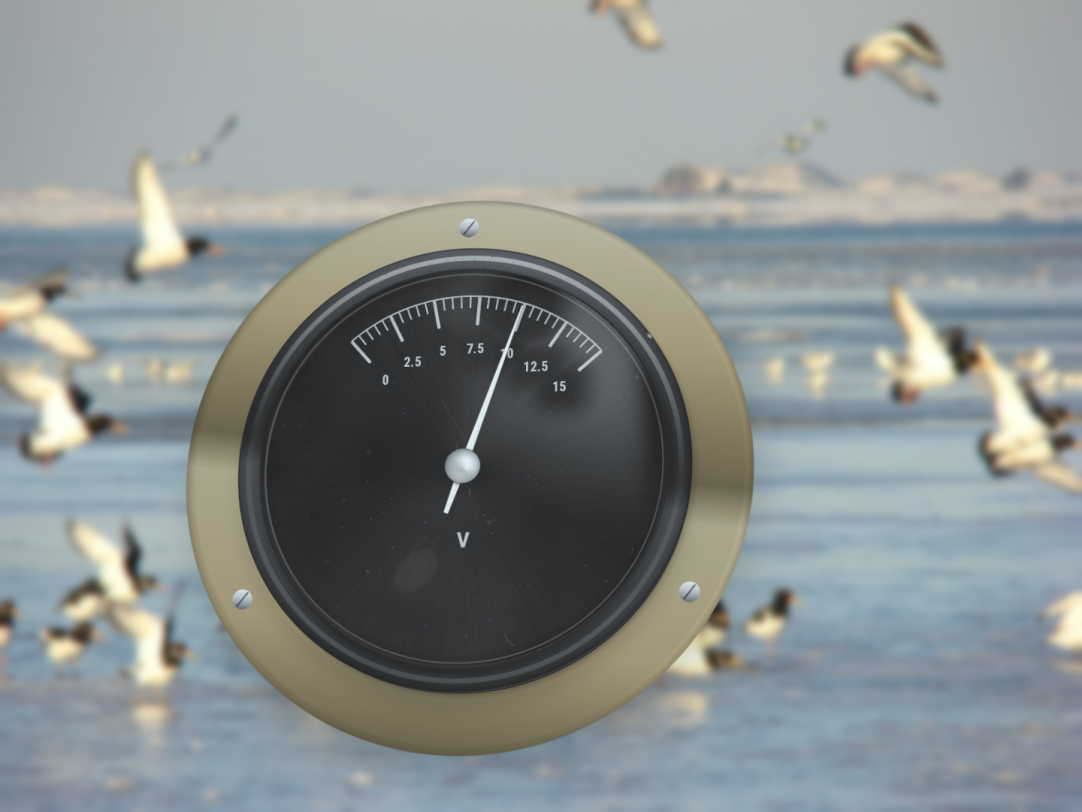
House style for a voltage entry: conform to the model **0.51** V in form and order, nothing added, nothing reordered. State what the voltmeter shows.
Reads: **10** V
